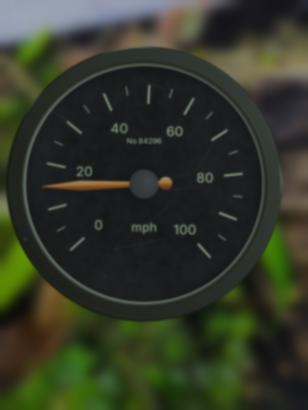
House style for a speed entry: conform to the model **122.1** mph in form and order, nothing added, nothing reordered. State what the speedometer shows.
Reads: **15** mph
